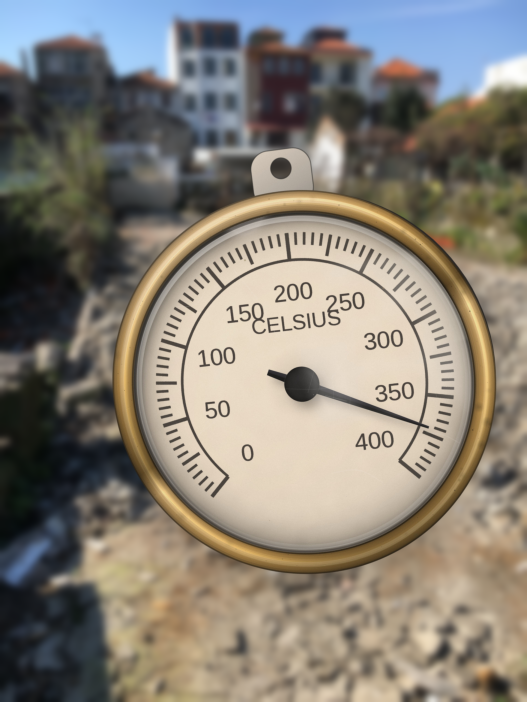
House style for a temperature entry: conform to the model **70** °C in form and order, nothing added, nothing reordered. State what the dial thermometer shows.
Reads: **370** °C
